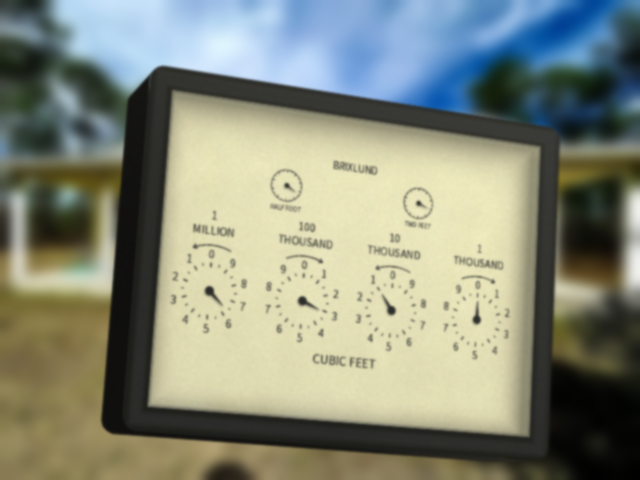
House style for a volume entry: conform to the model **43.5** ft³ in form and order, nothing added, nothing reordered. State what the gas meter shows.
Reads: **631000** ft³
